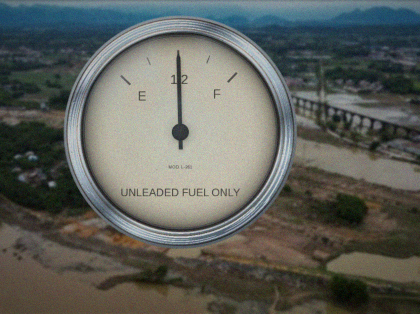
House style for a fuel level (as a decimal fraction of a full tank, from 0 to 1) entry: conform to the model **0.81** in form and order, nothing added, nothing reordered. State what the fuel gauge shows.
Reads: **0.5**
